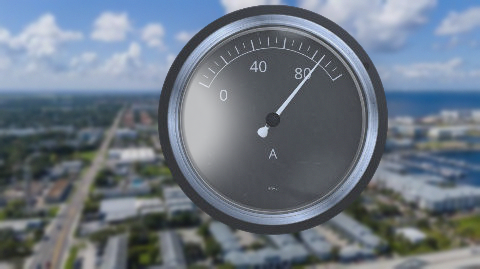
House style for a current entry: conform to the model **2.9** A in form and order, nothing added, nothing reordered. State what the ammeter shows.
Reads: **85** A
